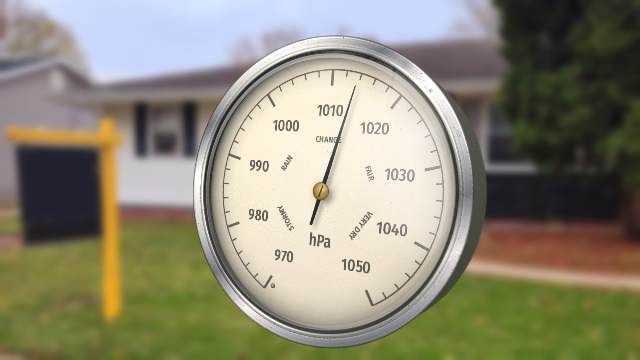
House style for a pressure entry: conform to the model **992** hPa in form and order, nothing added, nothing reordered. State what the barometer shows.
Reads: **1014** hPa
